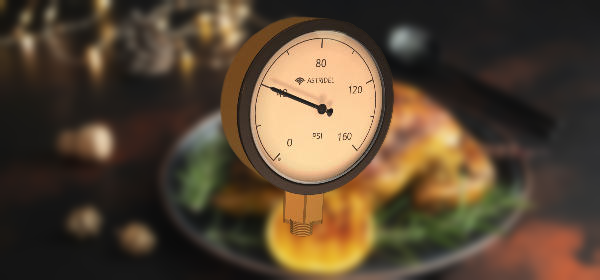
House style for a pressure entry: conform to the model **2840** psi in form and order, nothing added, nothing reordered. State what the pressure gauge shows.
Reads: **40** psi
